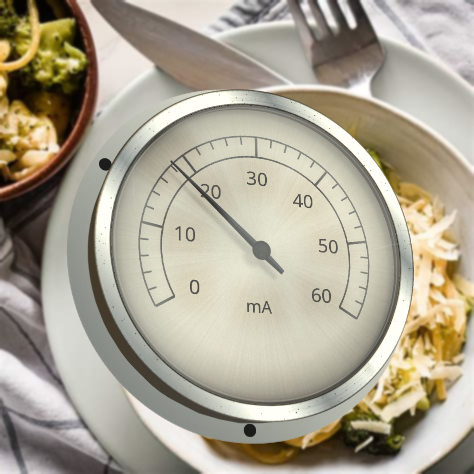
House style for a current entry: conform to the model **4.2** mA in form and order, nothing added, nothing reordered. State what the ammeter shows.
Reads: **18** mA
